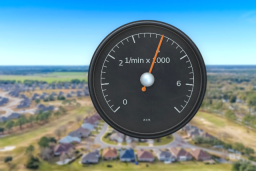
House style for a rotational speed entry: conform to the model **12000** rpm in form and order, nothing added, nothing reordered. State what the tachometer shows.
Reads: **4000** rpm
